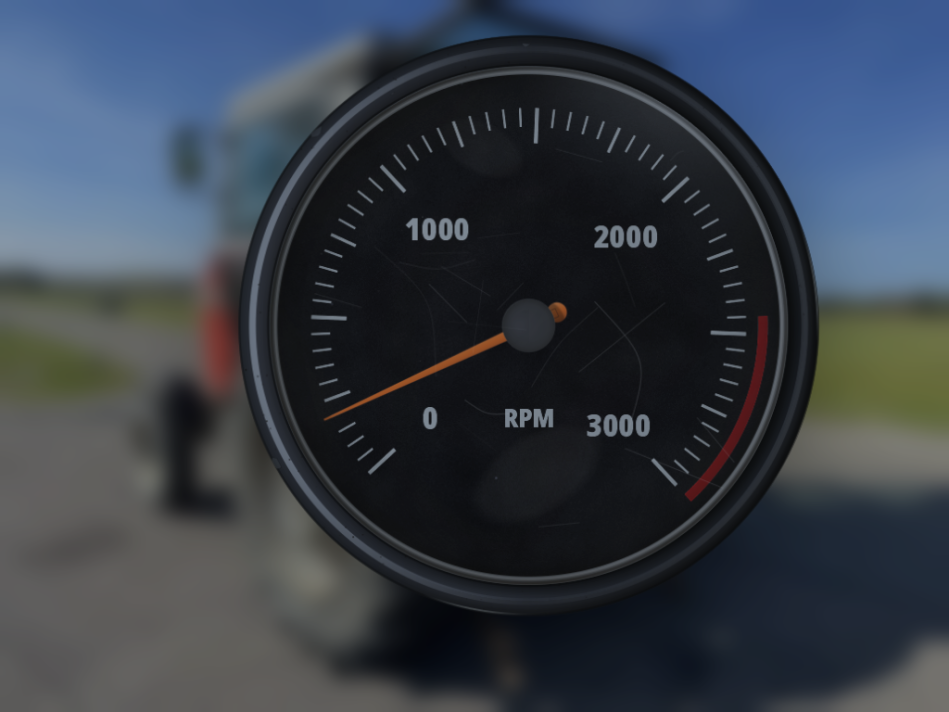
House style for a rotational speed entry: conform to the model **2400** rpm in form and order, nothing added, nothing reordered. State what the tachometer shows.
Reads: **200** rpm
